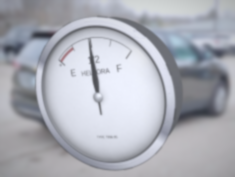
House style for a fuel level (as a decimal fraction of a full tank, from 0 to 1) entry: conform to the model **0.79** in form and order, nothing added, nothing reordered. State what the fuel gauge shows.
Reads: **0.5**
